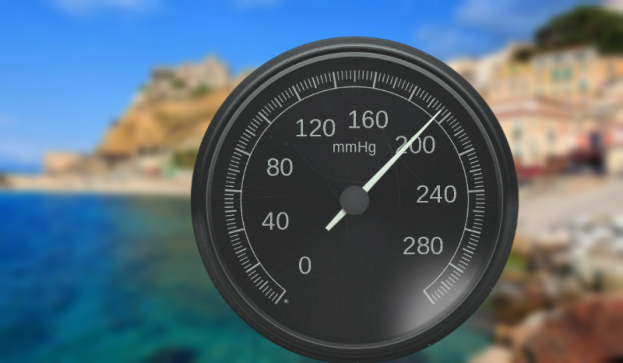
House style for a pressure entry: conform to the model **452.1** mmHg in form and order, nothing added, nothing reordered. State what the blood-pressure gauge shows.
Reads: **196** mmHg
